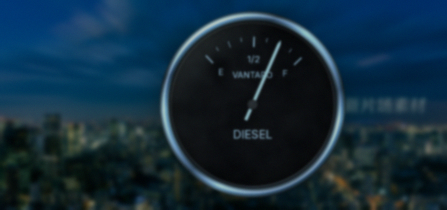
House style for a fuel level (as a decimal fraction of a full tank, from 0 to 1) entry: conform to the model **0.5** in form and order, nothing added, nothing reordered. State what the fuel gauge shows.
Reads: **0.75**
